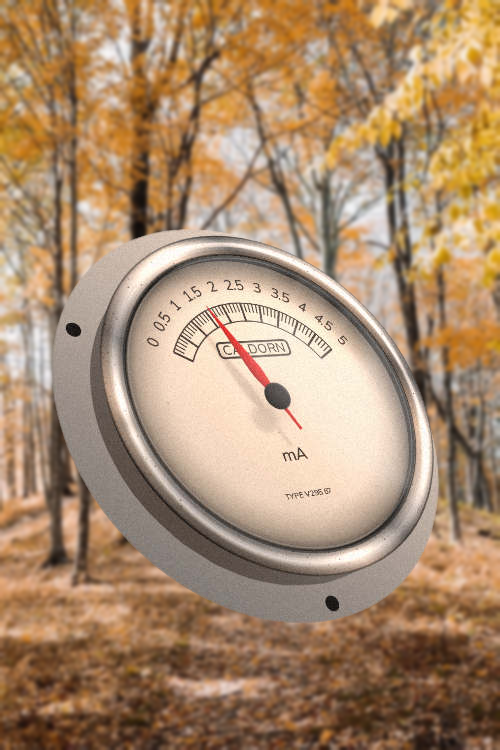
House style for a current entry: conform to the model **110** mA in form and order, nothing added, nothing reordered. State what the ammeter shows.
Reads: **1.5** mA
